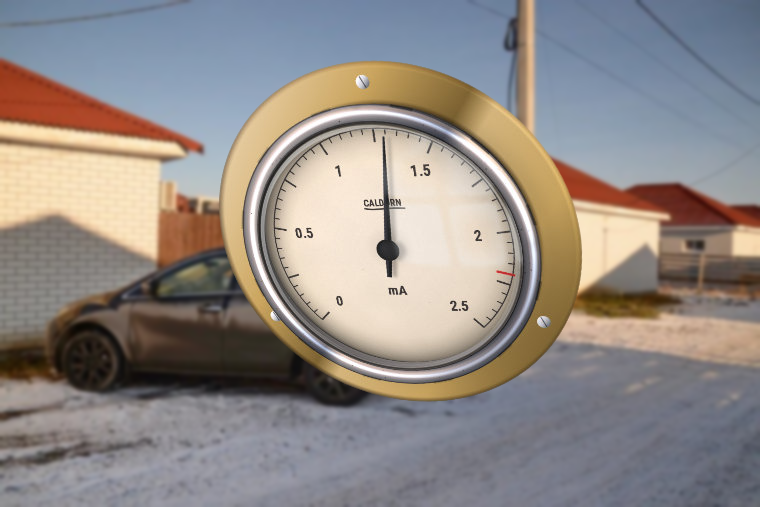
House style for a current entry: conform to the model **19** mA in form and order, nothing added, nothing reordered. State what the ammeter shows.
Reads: **1.3** mA
